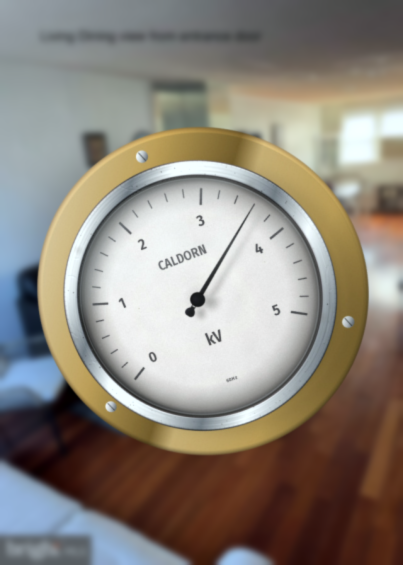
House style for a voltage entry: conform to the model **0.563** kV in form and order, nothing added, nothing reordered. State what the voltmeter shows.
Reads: **3.6** kV
